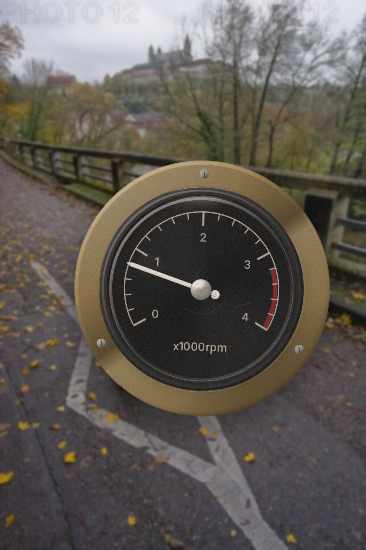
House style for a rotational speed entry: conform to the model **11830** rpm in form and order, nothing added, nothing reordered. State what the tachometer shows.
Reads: **800** rpm
